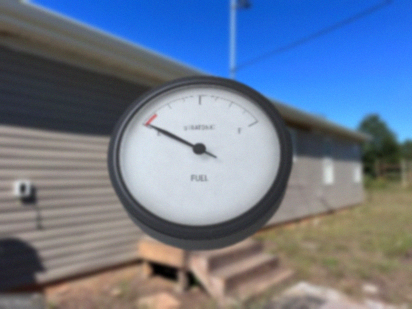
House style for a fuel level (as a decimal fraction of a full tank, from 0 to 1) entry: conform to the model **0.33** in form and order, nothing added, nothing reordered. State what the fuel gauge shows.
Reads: **0**
